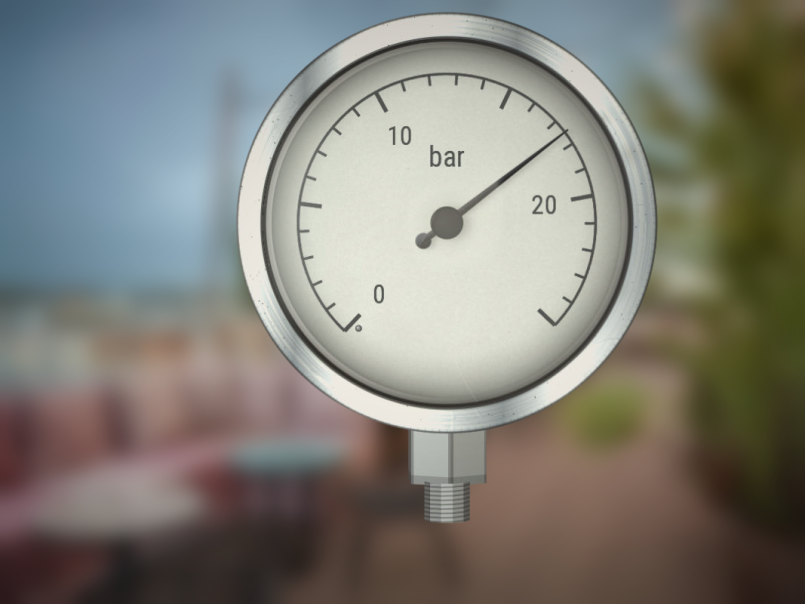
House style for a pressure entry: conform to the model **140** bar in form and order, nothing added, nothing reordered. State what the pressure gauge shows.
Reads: **17.5** bar
